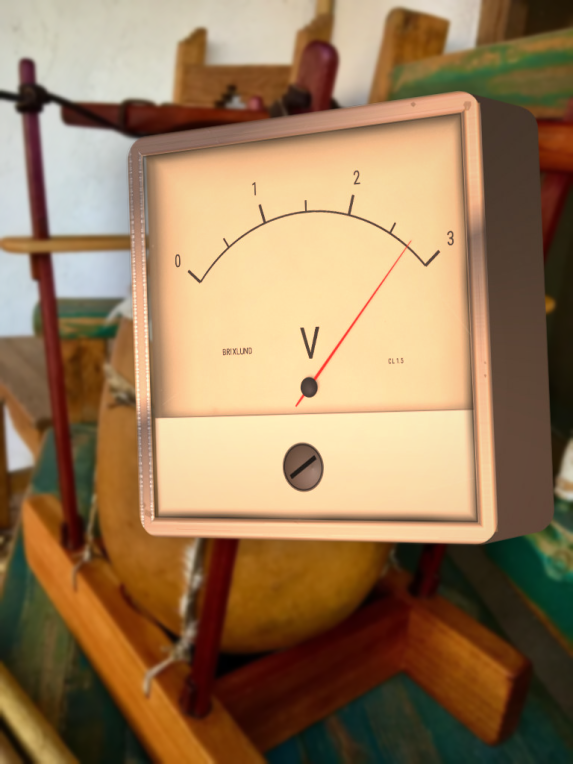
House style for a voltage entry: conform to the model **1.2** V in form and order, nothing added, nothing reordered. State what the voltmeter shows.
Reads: **2.75** V
